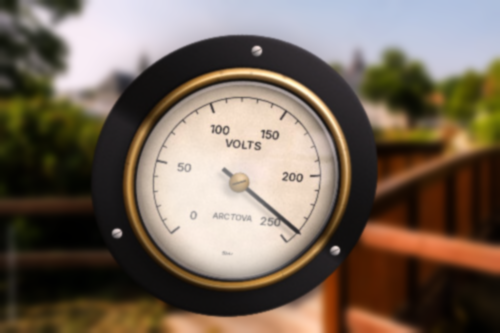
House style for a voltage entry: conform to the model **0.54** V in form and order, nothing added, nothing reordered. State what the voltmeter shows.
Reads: **240** V
